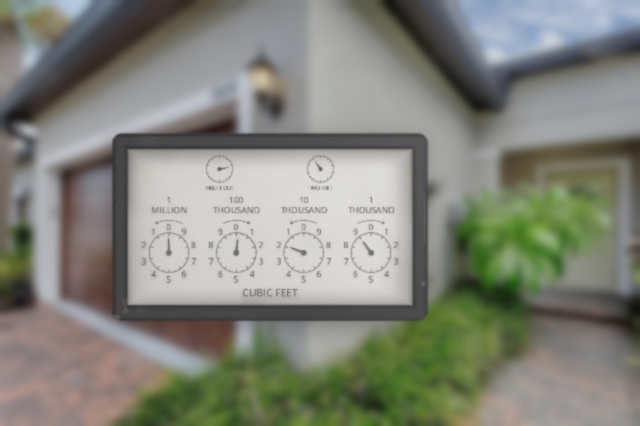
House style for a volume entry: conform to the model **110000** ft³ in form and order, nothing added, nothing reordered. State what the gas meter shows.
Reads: **1900** ft³
